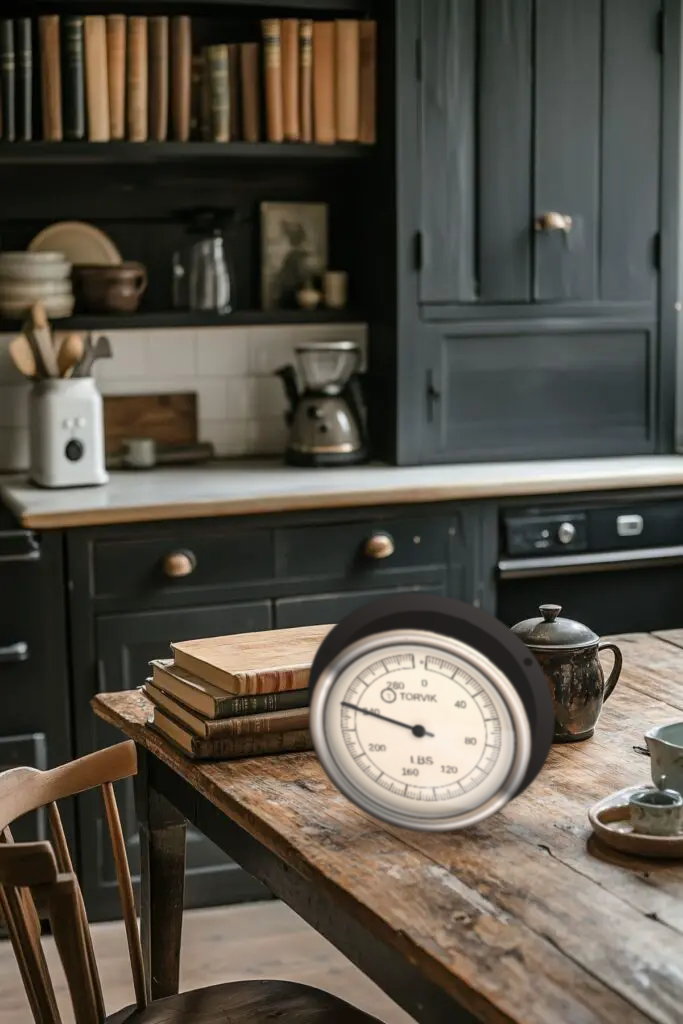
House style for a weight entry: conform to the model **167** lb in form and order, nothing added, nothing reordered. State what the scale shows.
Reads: **240** lb
